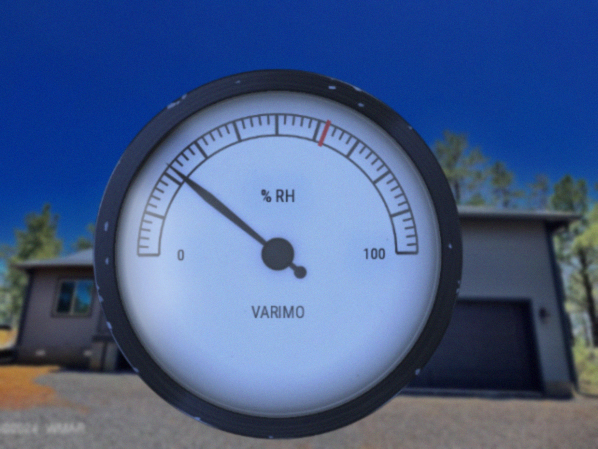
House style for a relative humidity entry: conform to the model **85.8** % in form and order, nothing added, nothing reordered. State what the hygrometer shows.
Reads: **22** %
